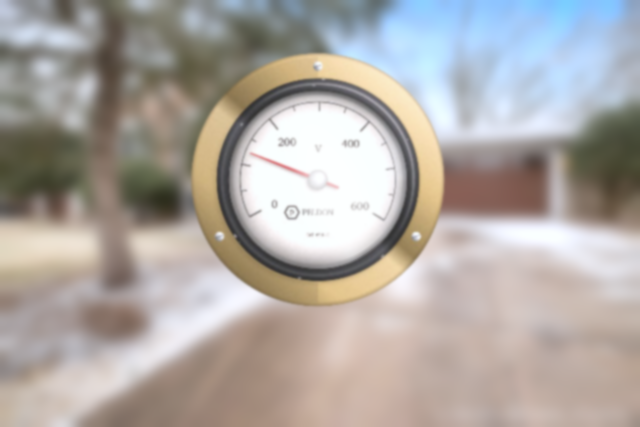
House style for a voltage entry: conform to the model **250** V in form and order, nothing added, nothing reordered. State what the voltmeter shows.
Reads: **125** V
